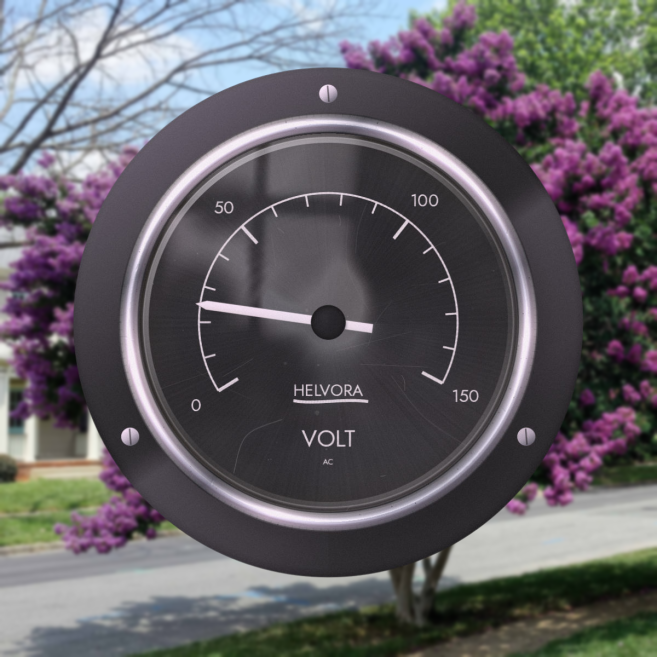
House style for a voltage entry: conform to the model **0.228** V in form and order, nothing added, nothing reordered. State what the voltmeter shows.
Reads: **25** V
